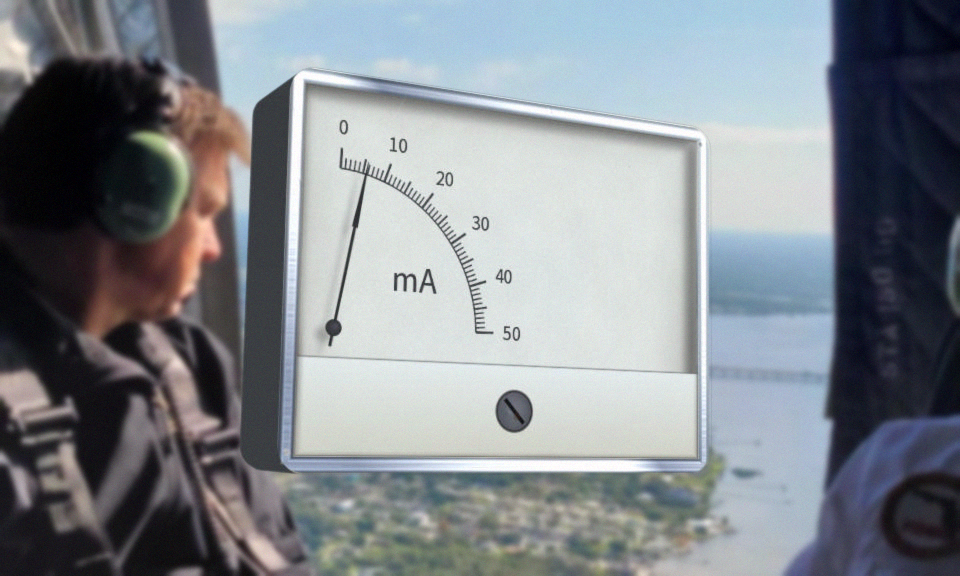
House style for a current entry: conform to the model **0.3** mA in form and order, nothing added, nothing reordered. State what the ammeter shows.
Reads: **5** mA
